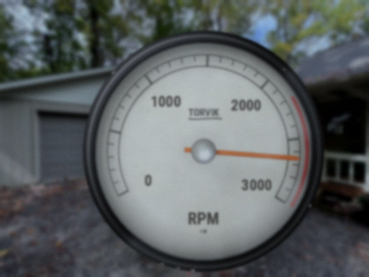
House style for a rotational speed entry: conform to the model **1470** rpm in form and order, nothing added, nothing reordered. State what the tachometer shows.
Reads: **2650** rpm
